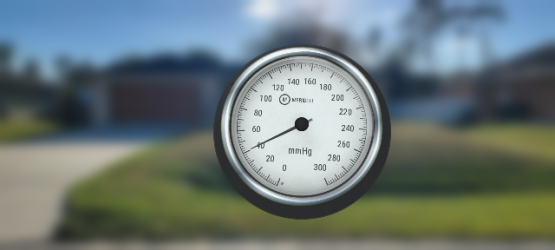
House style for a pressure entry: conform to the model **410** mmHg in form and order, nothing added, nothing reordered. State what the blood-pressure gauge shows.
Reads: **40** mmHg
